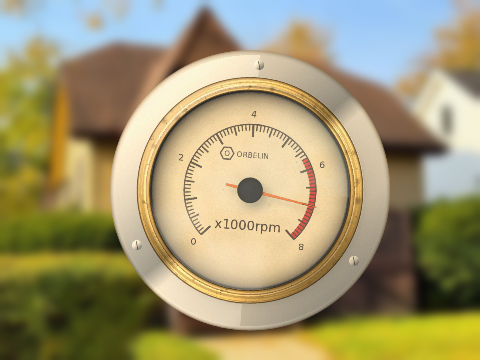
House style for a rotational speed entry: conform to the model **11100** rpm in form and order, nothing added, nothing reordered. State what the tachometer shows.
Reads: **7000** rpm
